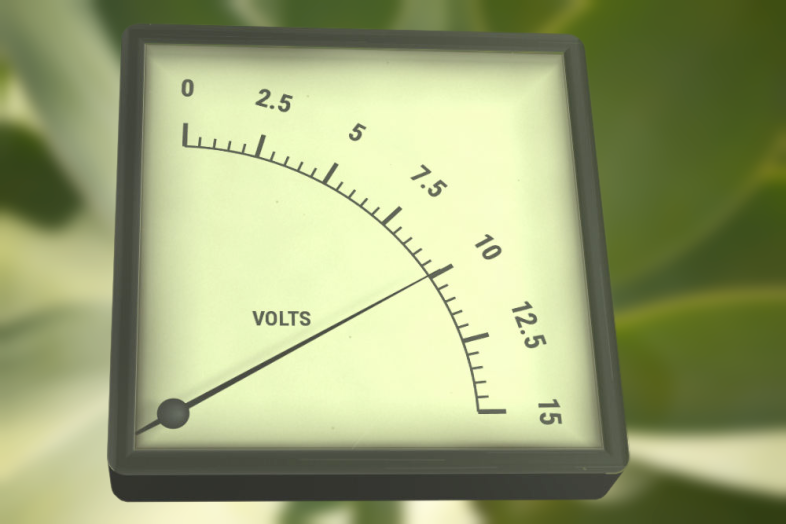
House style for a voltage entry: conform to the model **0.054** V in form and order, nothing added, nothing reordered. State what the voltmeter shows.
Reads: **10** V
